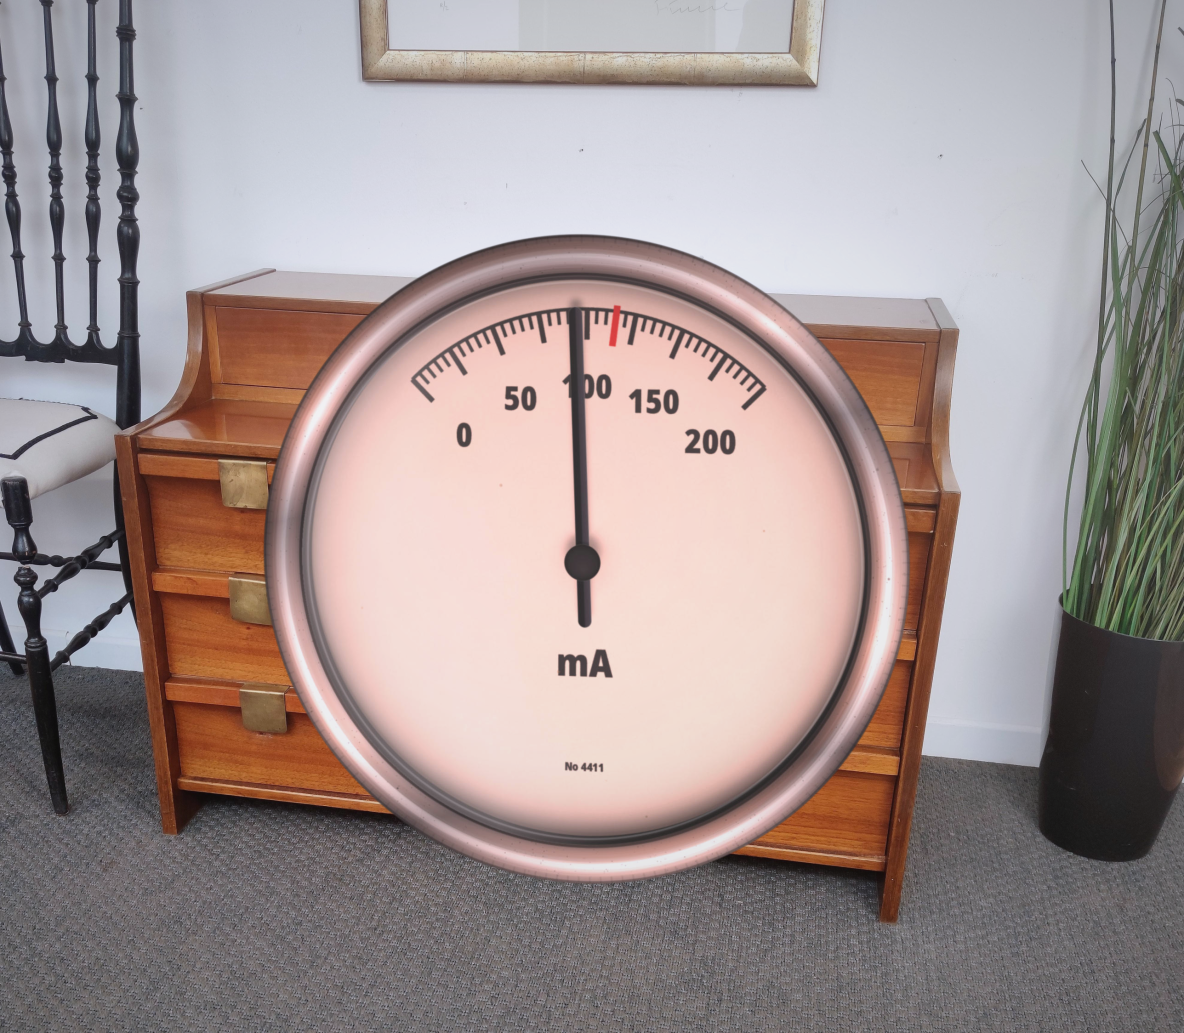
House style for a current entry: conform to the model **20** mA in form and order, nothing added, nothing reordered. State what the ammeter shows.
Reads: **95** mA
